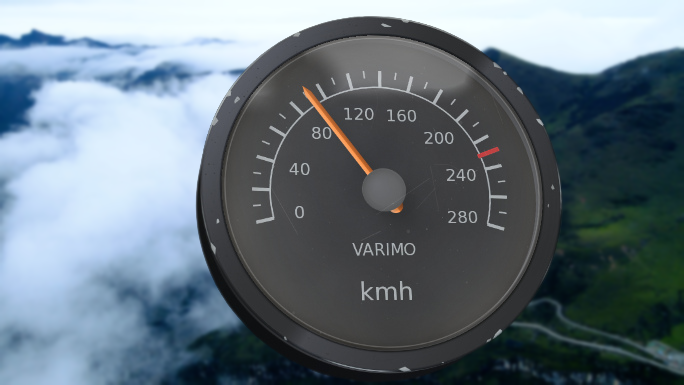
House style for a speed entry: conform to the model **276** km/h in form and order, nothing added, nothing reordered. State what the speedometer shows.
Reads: **90** km/h
